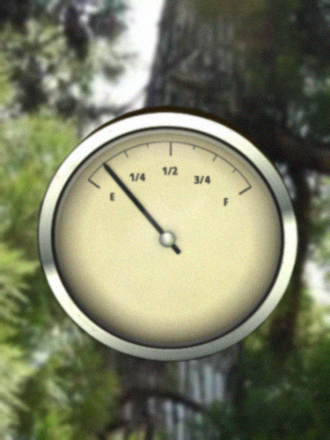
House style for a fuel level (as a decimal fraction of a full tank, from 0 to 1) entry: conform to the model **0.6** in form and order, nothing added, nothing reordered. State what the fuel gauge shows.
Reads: **0.125**
